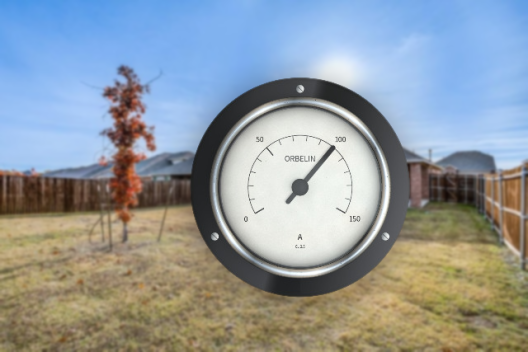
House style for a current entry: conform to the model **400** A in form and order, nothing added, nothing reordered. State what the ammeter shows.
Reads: **100** A
